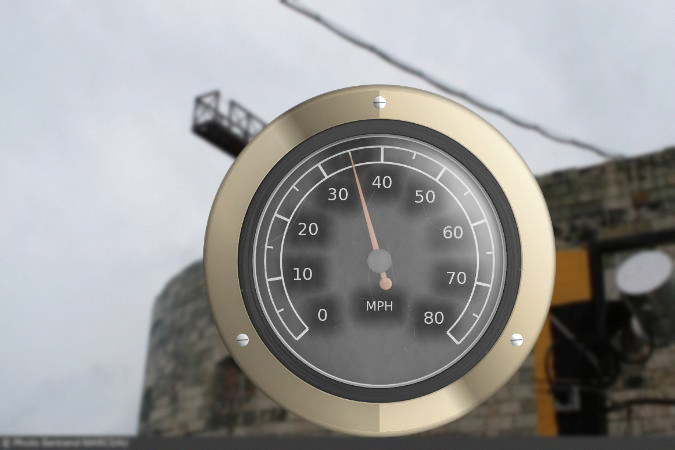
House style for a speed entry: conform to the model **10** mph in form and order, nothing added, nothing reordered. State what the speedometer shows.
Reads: **35** mph
